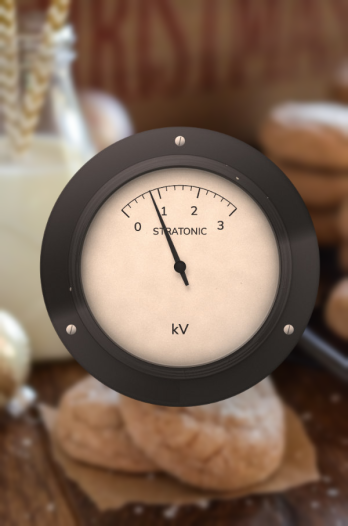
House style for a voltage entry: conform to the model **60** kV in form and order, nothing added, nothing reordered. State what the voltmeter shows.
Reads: **0.8** kV
